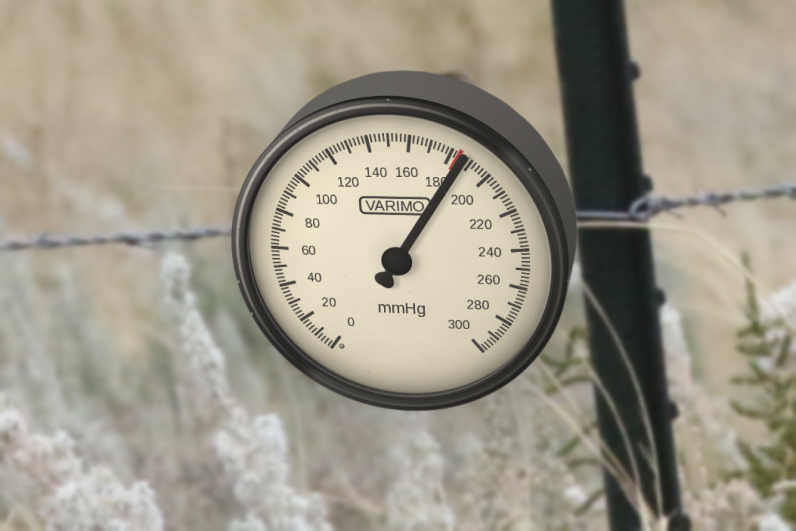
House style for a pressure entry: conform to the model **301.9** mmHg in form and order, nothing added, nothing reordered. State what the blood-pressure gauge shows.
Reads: **186** mmHg
